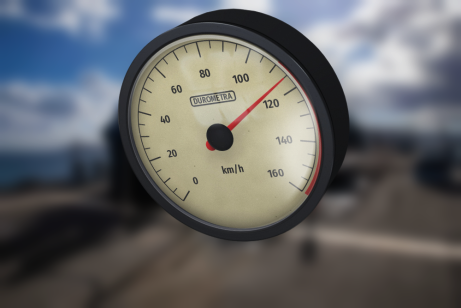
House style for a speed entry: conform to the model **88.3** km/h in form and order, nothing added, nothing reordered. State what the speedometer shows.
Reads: **115** km/h
